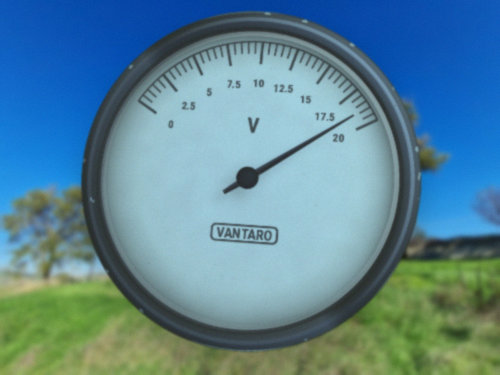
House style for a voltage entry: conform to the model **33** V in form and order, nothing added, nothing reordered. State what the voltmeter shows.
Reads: **19** V
